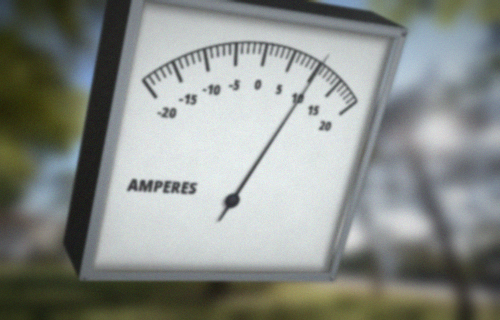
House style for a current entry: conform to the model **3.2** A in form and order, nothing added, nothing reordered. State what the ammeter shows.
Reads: **10** A
